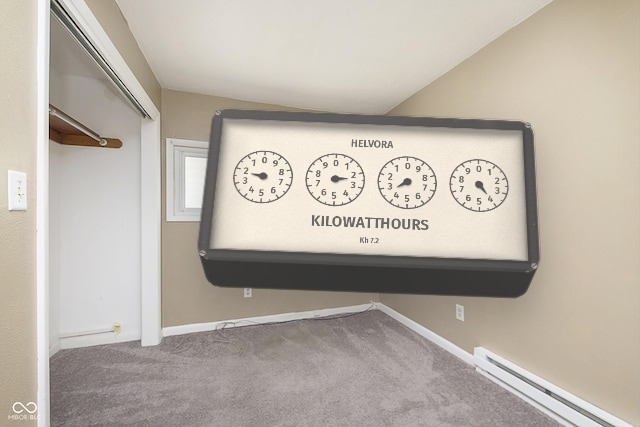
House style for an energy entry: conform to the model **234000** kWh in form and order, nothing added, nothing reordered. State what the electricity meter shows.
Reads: **2234** kWh
